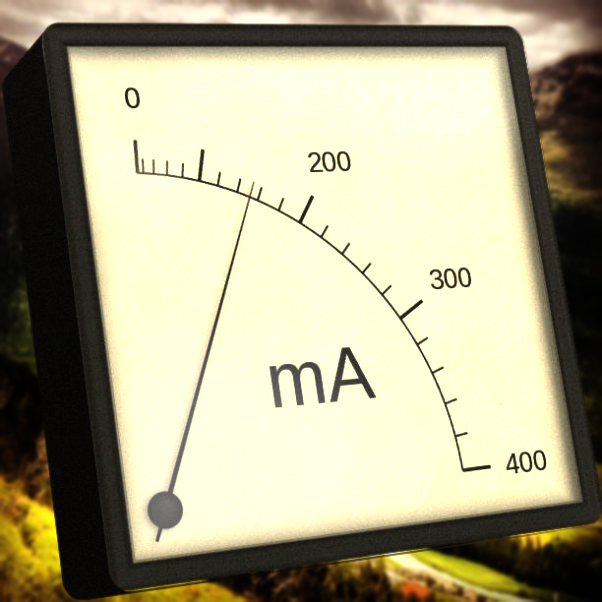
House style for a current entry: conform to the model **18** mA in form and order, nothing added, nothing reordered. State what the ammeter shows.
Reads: **150** mA
